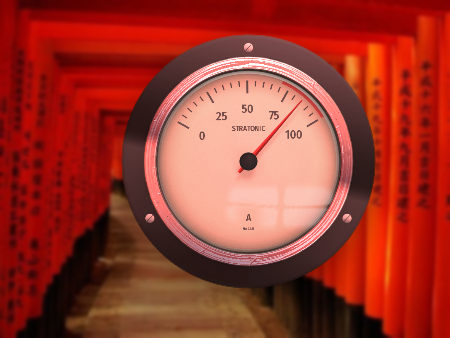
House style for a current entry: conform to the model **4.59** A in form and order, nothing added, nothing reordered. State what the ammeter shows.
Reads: **85** A
